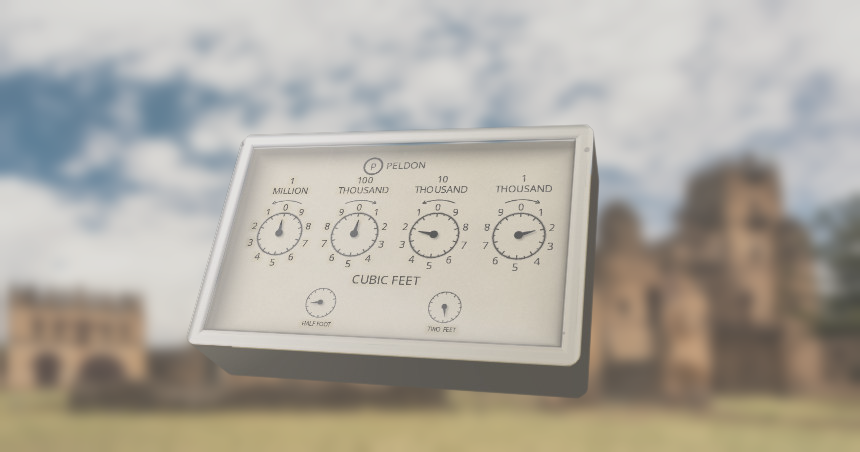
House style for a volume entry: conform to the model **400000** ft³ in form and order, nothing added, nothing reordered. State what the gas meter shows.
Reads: **2200** ft³
